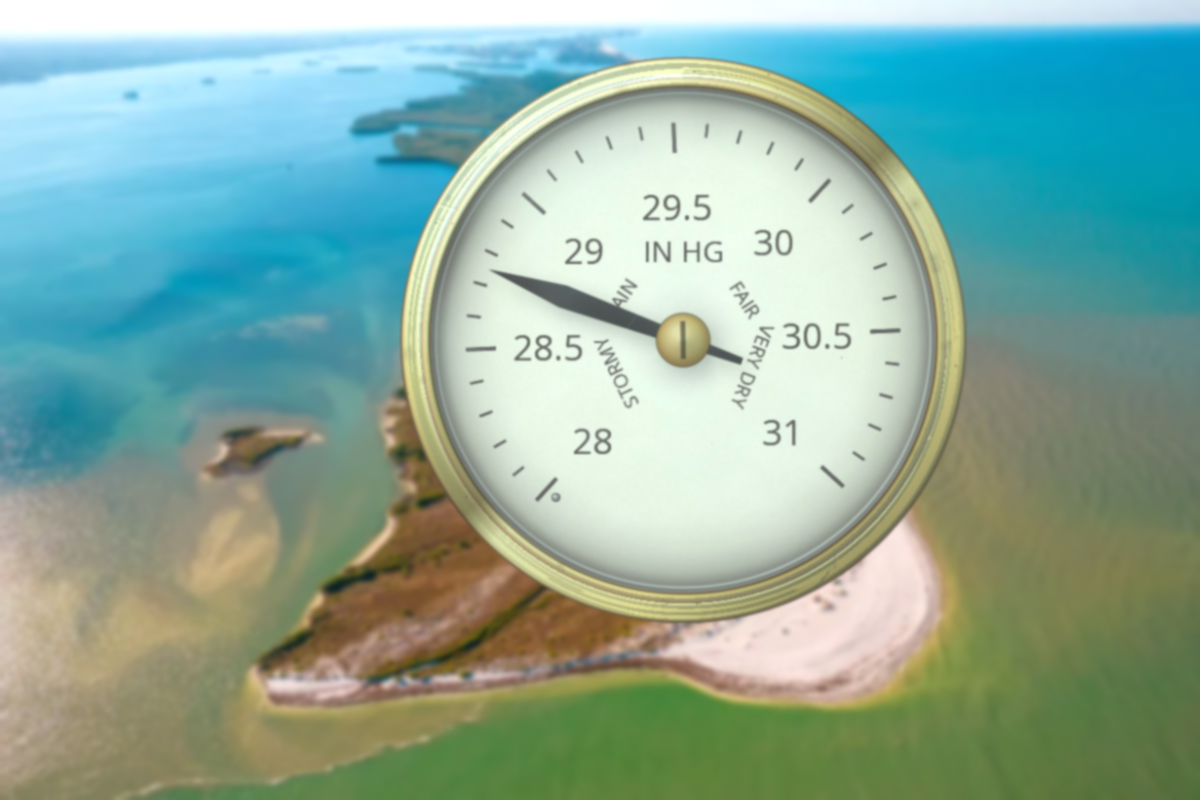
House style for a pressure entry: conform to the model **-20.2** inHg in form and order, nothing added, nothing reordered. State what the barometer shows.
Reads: **28.75** inHg
